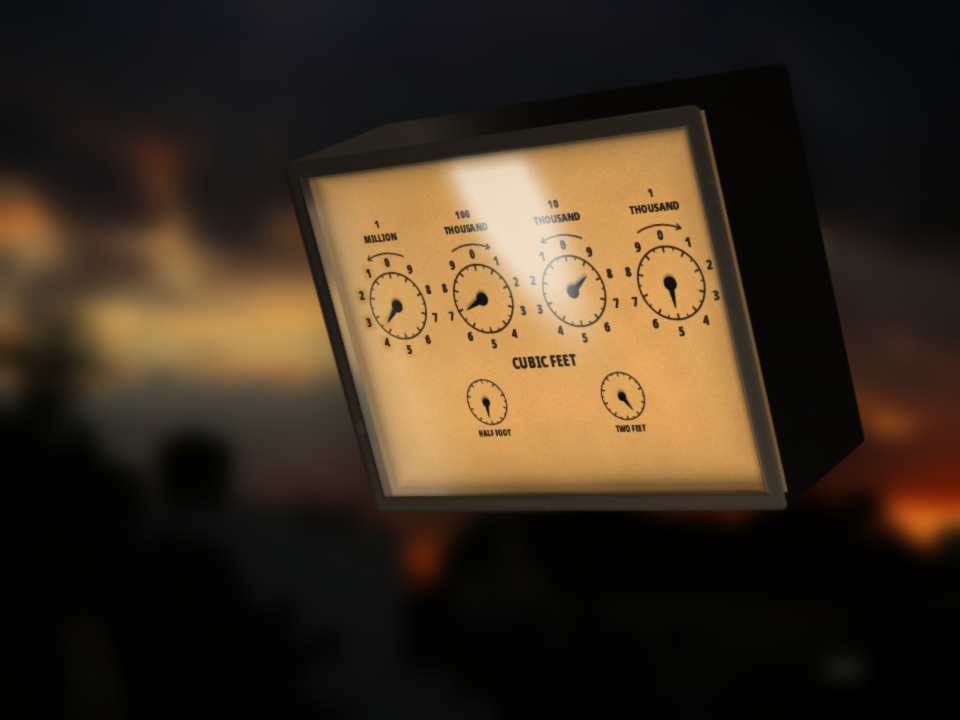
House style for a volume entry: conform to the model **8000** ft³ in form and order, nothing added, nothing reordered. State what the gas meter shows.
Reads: **368500** ft³
